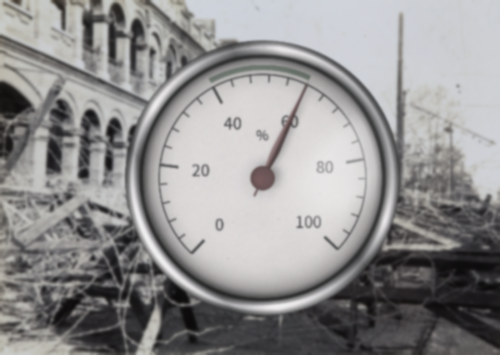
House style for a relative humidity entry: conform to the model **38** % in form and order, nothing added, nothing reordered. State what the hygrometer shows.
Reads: **60** %
